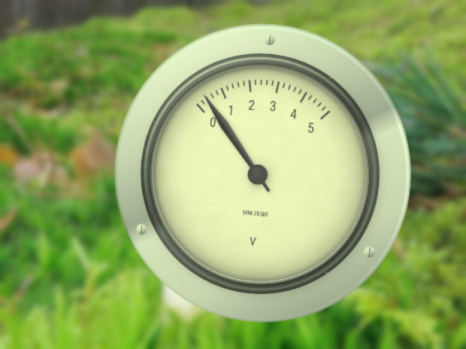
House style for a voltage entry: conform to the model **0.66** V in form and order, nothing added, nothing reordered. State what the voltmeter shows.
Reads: **0.4** V
